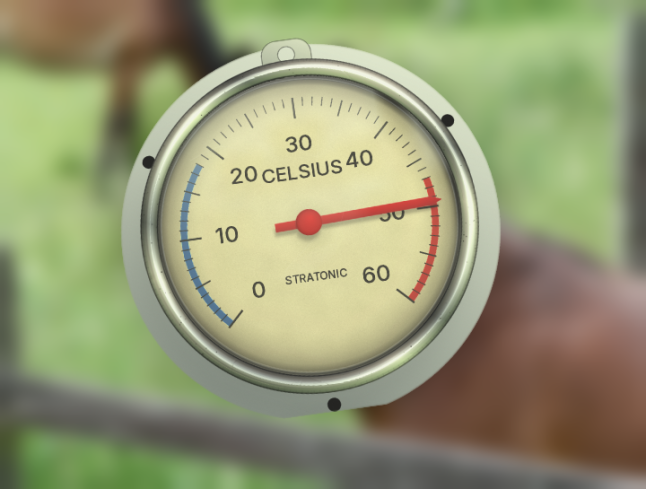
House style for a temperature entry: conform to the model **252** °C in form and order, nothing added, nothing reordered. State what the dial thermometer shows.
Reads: **49.5** °C
